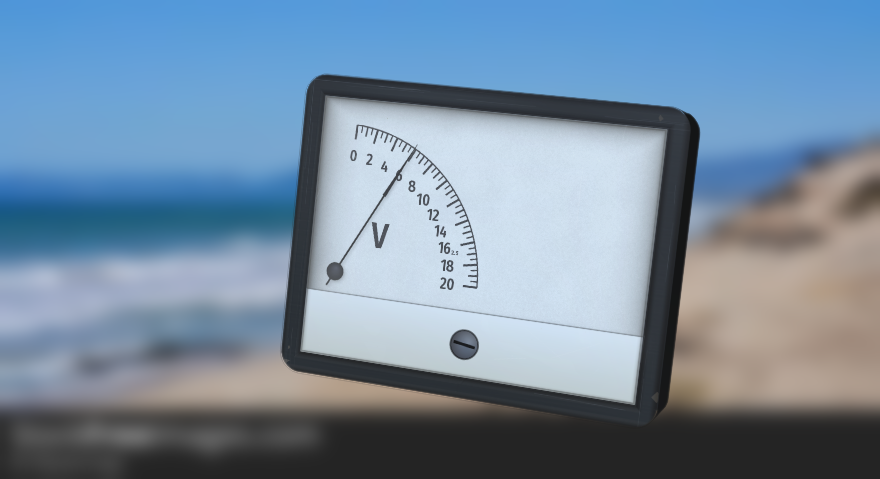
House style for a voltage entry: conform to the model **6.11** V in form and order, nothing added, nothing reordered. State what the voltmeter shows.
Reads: **6** V
